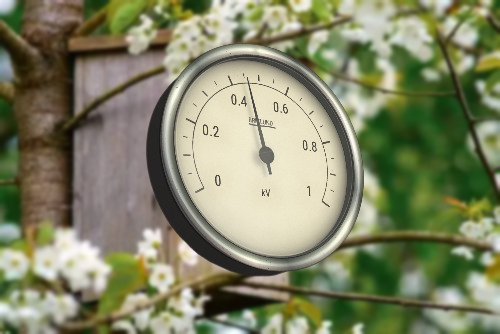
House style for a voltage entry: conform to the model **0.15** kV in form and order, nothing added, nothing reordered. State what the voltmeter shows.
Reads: **0.45** kV
